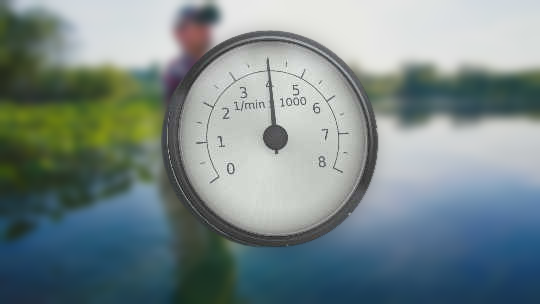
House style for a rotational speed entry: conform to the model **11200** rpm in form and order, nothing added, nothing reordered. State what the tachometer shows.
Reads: **4000** rpm
